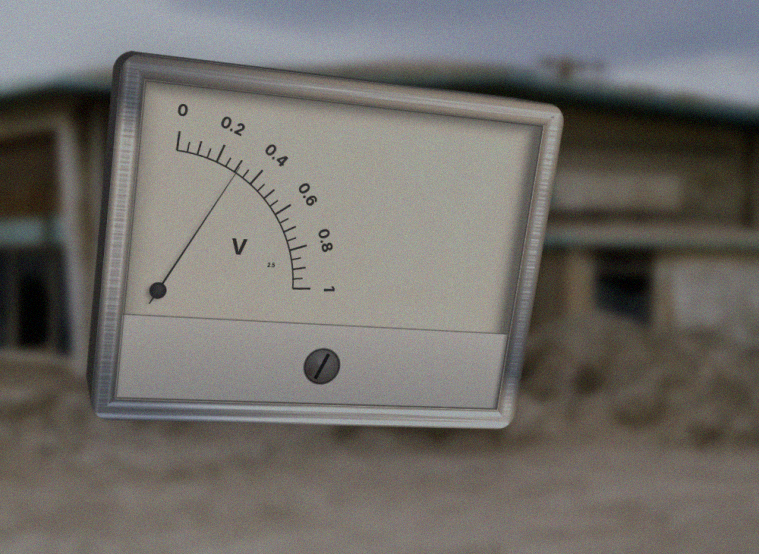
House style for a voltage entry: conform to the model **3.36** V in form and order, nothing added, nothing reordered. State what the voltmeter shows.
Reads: **0.3** V
